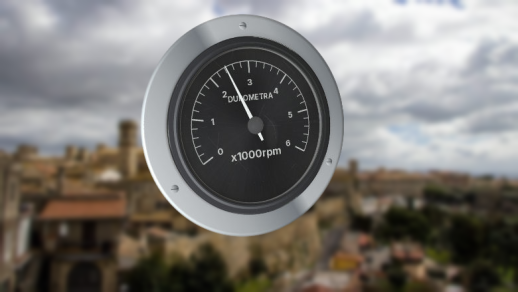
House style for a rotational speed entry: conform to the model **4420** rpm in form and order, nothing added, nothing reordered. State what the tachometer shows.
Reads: **2400** rpm
